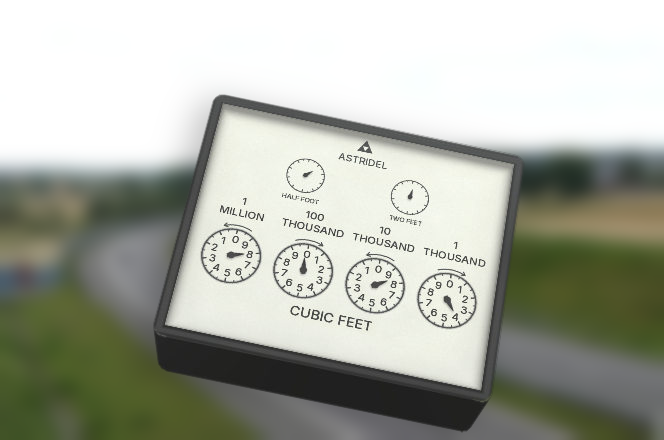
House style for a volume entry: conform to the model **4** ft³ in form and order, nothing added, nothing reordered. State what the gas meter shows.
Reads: **798400** ft³
